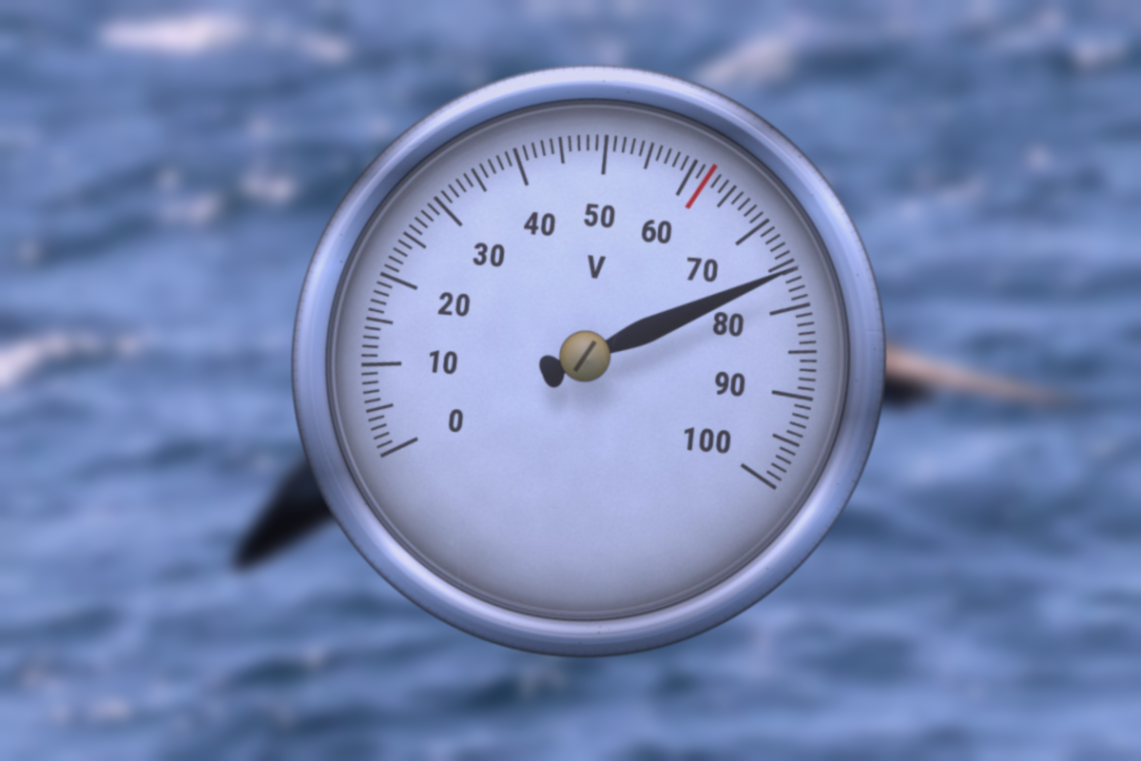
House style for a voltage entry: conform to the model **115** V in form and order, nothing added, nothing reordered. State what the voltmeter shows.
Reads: **76** V
